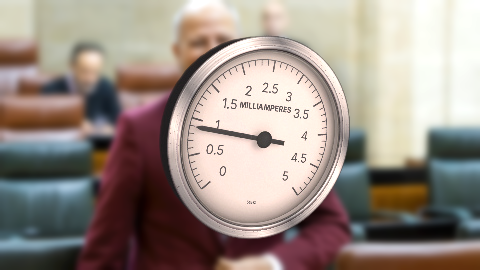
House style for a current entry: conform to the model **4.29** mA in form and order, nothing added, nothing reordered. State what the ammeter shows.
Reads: **0.9** mA
